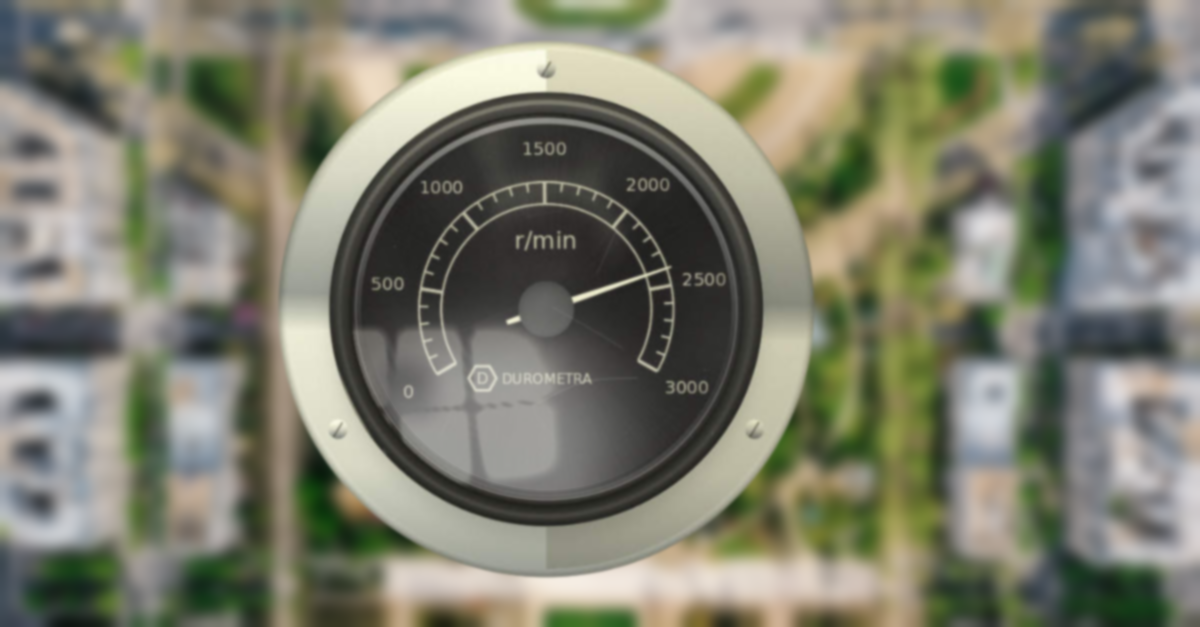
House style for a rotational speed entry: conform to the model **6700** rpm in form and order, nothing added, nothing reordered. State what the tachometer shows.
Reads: **2400** rpm
